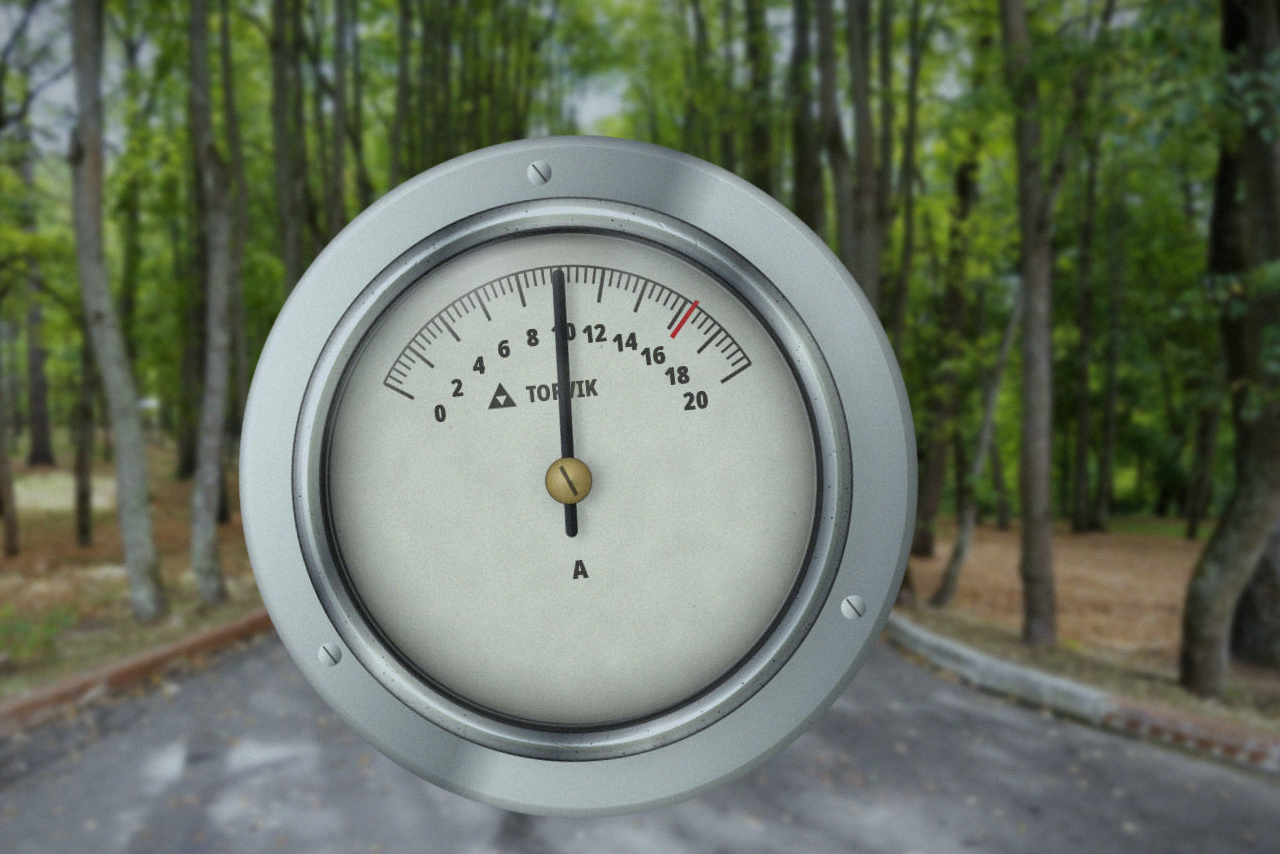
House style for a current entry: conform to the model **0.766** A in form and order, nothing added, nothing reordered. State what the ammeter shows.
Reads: **10** A
